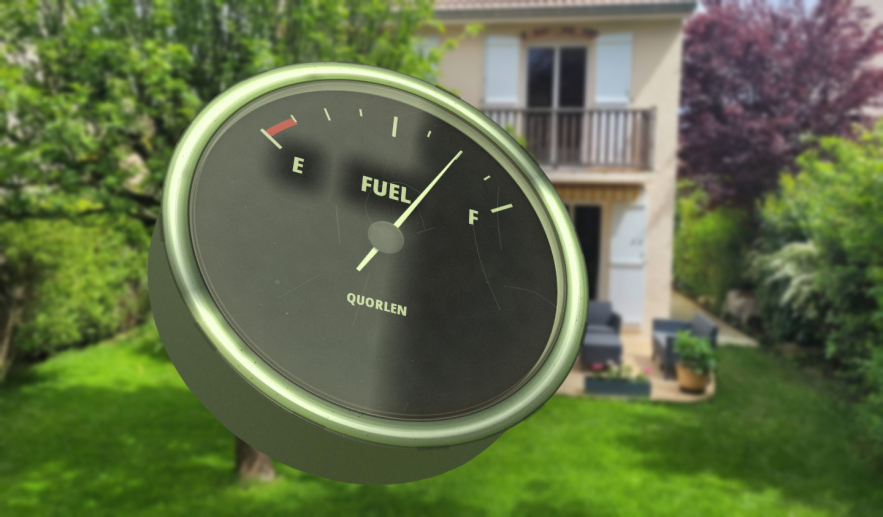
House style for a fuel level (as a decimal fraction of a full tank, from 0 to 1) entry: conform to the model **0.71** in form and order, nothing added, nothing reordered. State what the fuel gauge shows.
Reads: **0.75**
